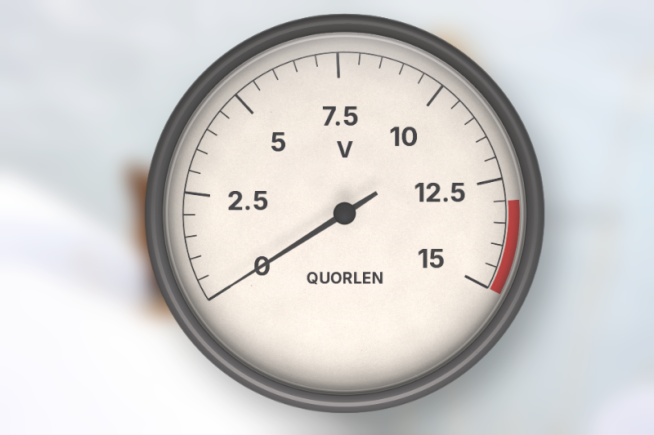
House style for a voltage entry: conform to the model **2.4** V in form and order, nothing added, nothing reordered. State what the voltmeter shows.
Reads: **0** V
